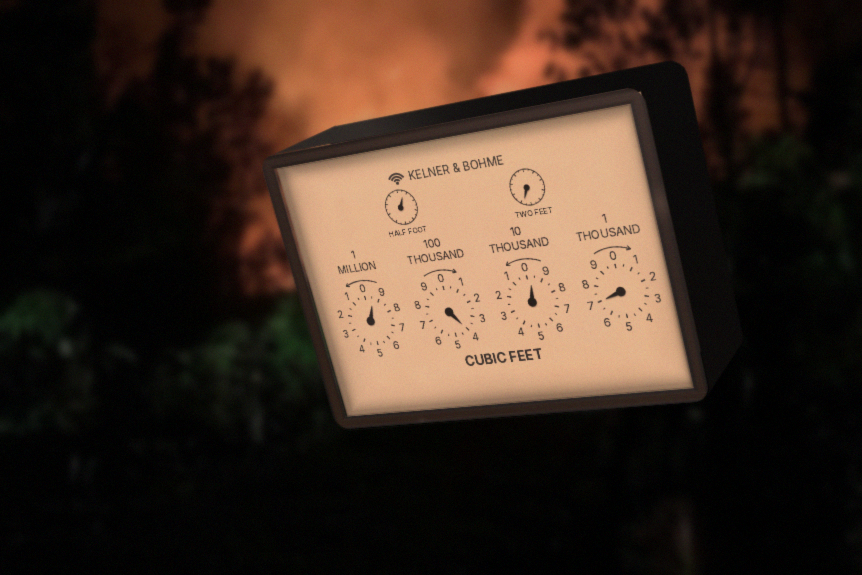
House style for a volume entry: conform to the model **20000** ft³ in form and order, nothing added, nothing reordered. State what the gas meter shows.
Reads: **939700** ft³
